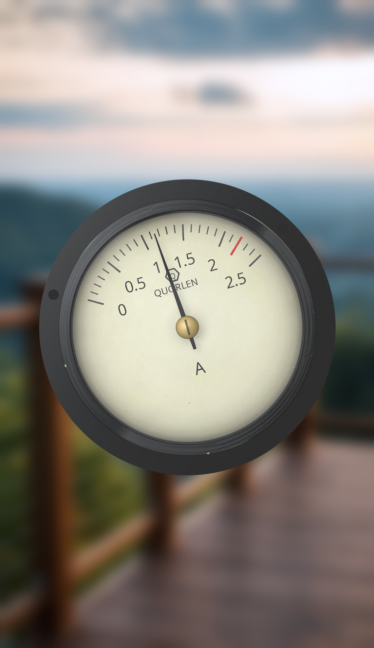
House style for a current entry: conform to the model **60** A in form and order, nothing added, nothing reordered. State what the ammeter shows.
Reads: **1.15** A
